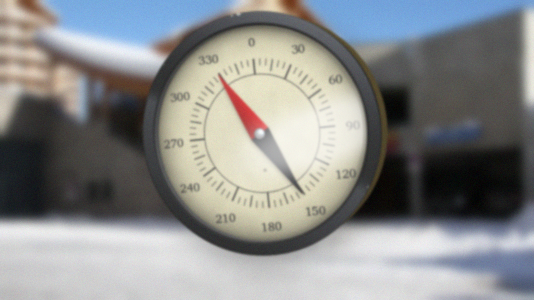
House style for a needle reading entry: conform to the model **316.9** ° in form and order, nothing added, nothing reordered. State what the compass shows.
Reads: **330** °
